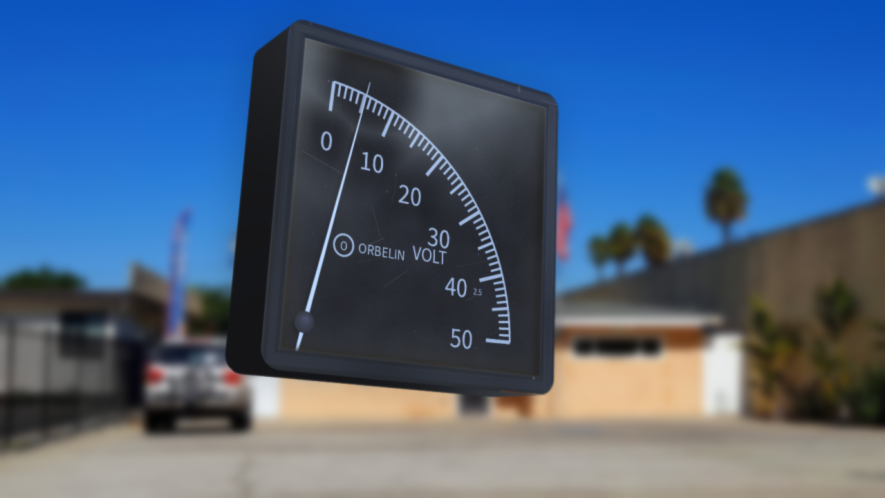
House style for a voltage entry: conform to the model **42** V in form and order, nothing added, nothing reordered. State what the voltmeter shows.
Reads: **5** V
